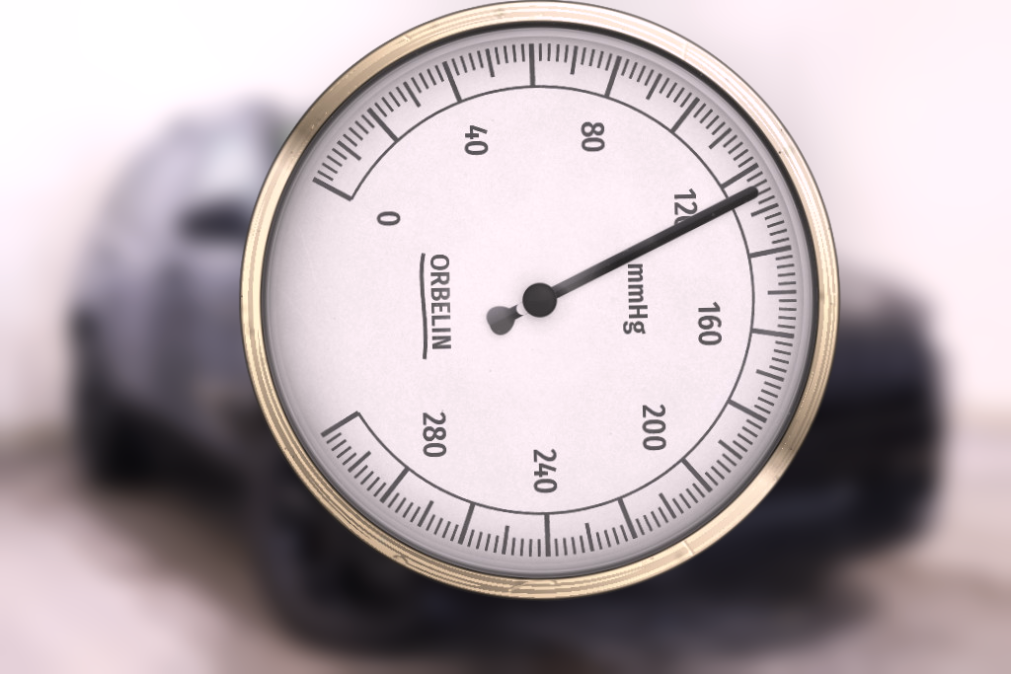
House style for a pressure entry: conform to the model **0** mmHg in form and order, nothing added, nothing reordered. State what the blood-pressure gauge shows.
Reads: **125** mmHg
